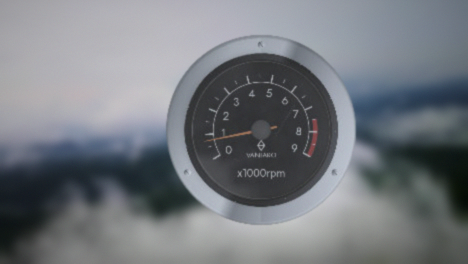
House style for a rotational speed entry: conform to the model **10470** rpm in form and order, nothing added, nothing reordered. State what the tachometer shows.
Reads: **750** rpm
